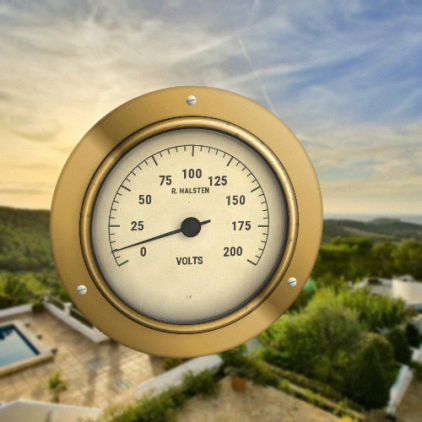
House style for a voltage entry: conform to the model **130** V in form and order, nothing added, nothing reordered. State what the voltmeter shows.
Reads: **10** V
